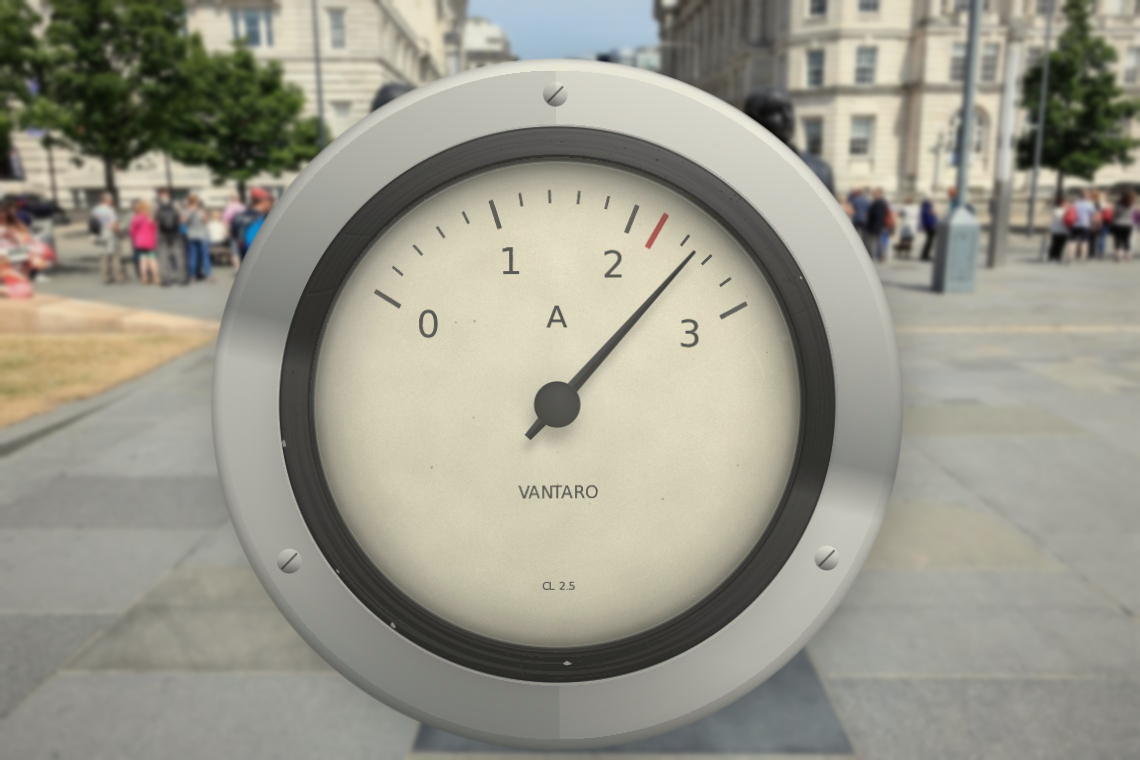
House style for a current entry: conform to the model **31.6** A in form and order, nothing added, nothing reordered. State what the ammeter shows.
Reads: **2.5** A
